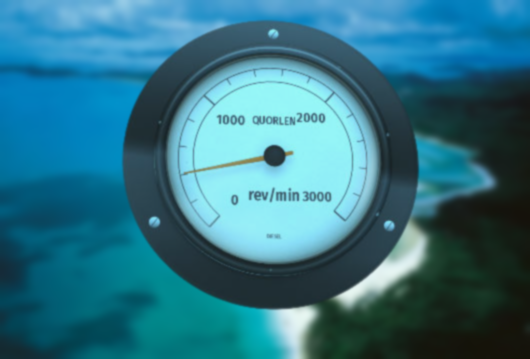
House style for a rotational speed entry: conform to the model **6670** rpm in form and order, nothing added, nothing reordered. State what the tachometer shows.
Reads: **400** rpm
